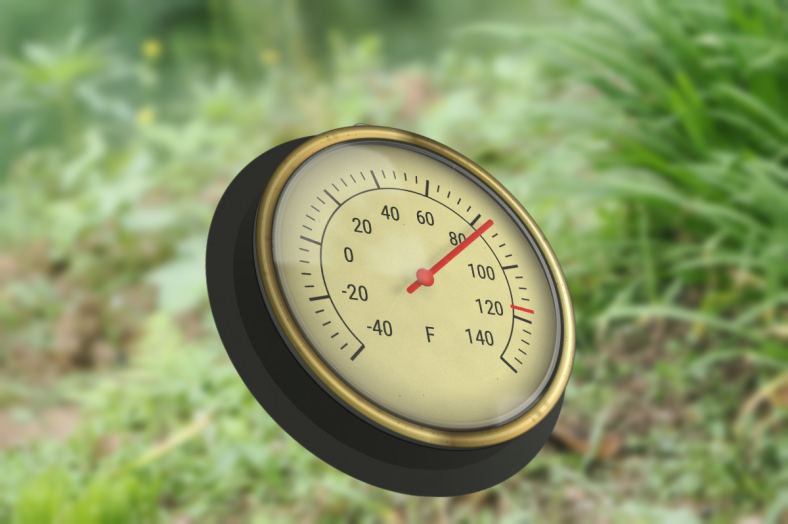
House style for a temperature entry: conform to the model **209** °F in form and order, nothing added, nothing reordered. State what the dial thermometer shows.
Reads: **84** °F
